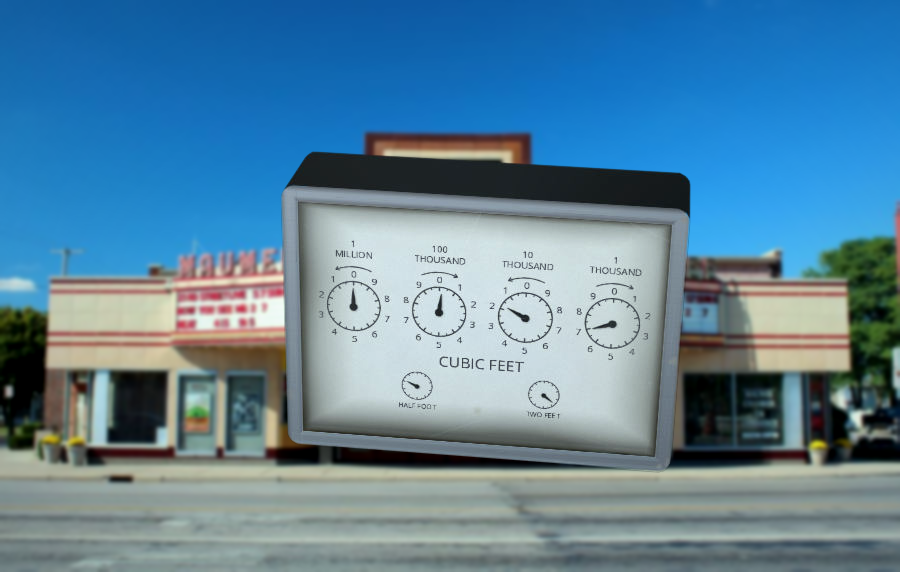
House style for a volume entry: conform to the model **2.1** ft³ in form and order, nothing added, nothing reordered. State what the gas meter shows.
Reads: **1700** ft³
